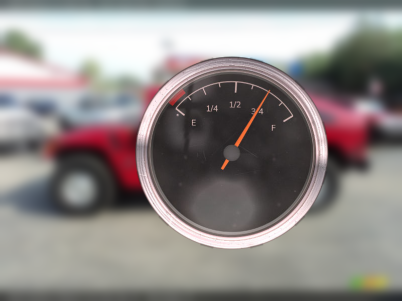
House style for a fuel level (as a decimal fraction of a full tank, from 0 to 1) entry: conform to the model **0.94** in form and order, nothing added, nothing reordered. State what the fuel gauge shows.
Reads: **0.75**
